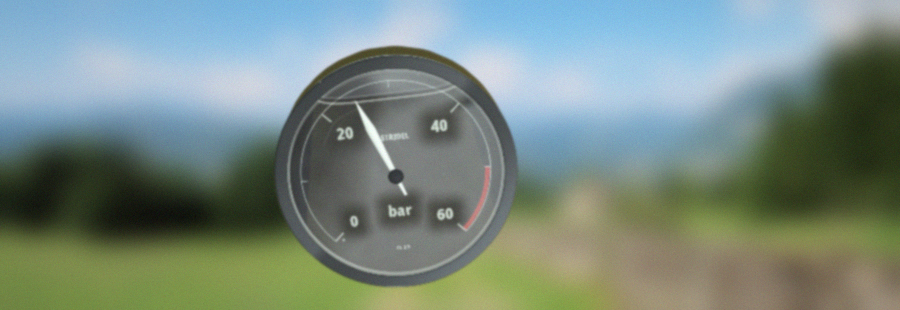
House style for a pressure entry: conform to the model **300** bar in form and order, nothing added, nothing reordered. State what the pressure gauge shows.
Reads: **25** bar
